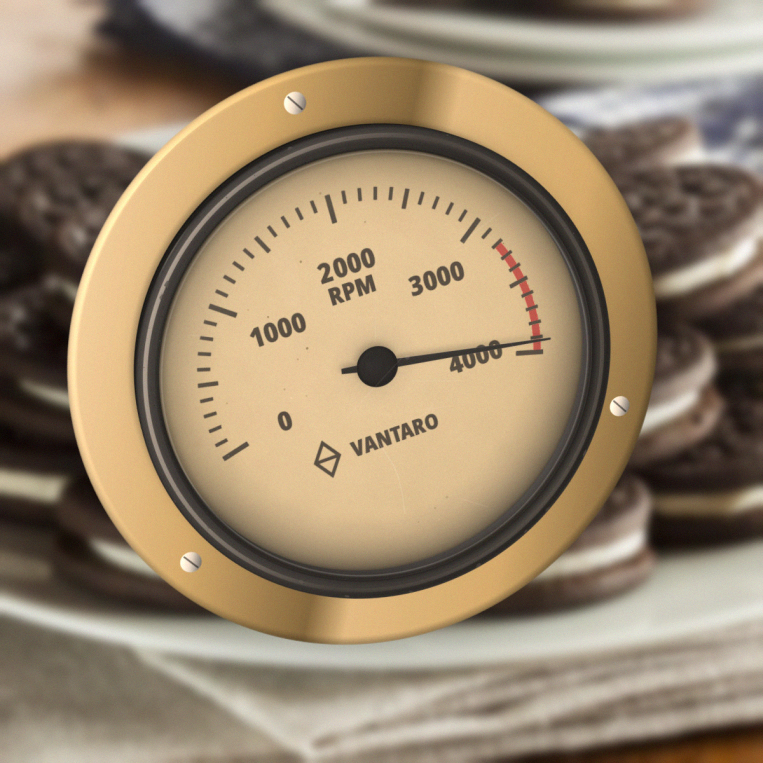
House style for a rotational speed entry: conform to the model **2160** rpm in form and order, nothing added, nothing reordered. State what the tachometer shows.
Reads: **3900** rpm
